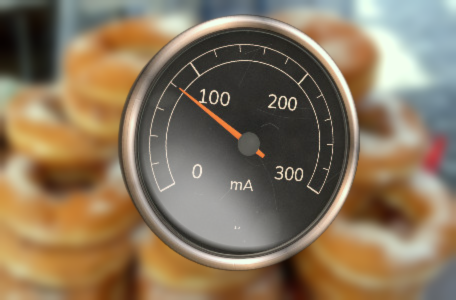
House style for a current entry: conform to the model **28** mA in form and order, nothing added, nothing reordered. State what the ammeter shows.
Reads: **80** mA
